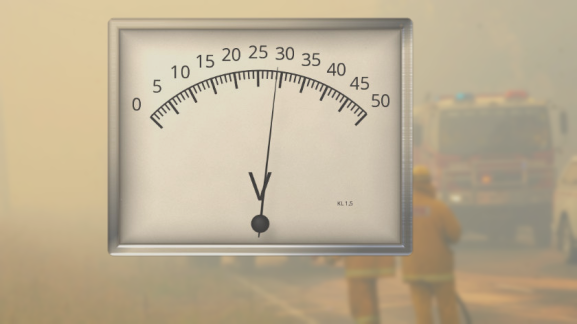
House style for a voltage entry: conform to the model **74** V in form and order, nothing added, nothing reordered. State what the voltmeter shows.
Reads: **29** V
